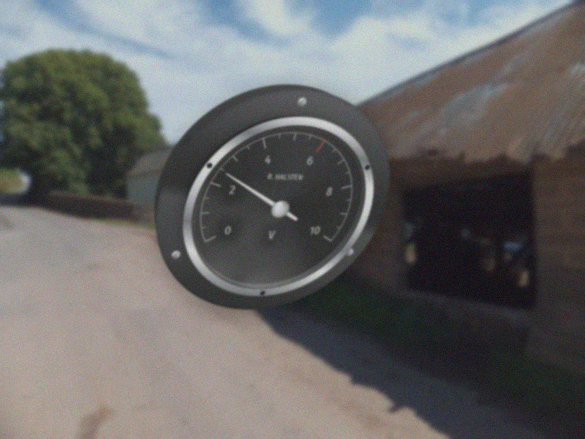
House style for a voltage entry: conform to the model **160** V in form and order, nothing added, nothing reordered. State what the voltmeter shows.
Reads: **2.5** V
